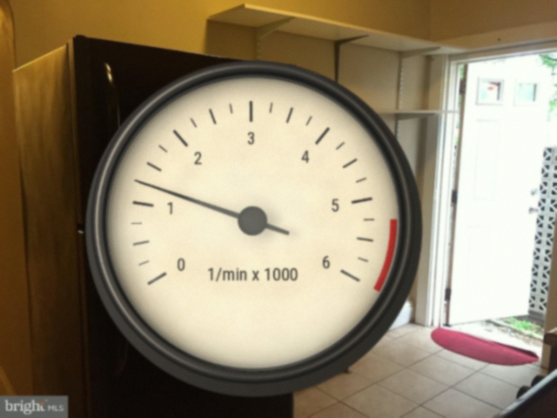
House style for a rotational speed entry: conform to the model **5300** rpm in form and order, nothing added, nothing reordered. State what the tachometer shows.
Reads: **1250** rpm
